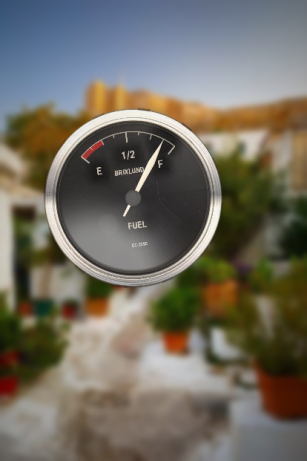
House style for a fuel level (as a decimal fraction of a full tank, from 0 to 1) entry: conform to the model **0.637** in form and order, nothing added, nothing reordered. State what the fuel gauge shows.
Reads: **0.875**
